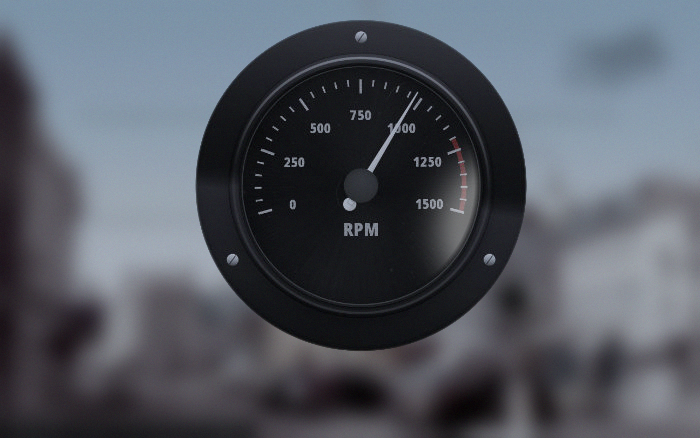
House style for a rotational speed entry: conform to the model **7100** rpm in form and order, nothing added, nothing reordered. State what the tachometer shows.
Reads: **975** rpm
